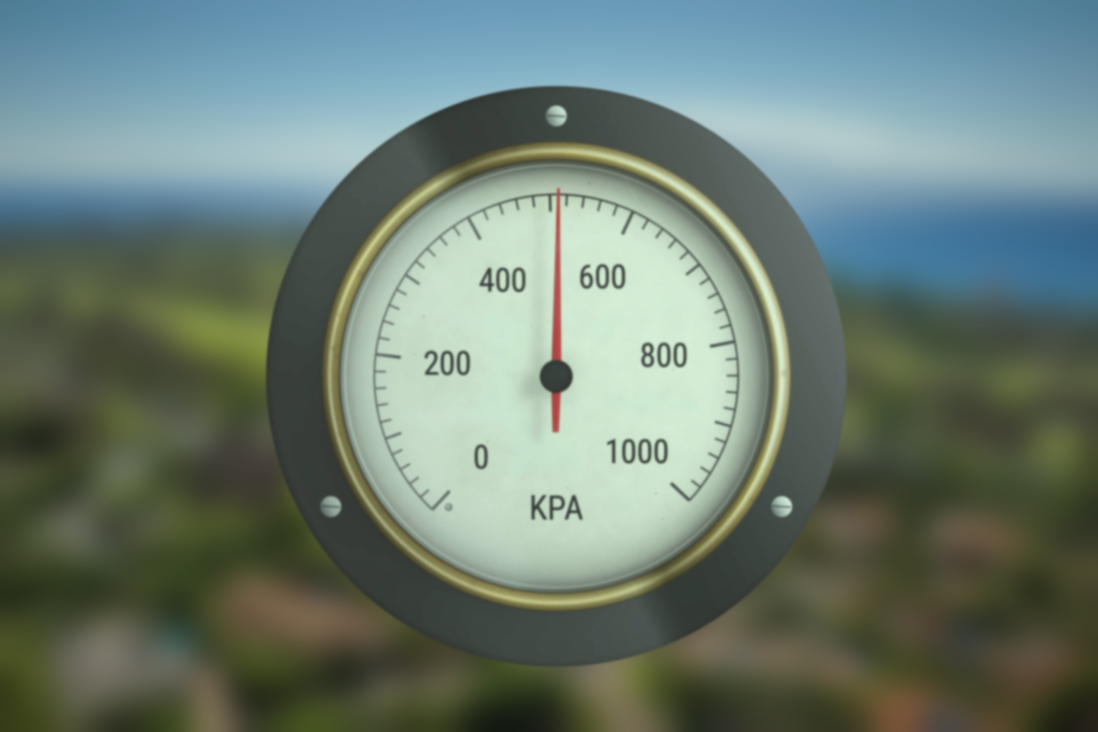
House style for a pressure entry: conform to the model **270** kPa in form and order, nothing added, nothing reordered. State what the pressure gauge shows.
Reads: **510** kPa
